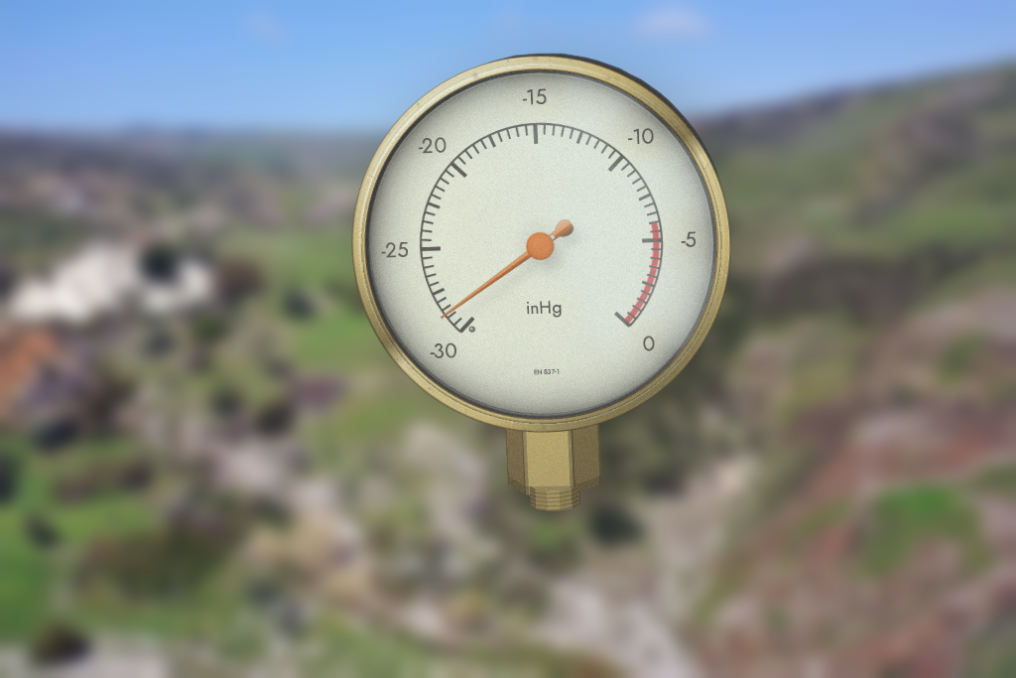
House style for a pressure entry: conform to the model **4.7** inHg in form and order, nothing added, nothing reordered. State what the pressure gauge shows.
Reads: **-28.75** inHg
